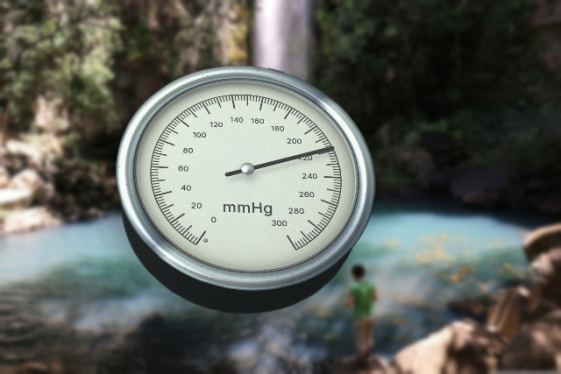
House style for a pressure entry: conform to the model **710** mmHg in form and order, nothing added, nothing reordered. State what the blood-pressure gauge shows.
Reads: **220** mmHg
